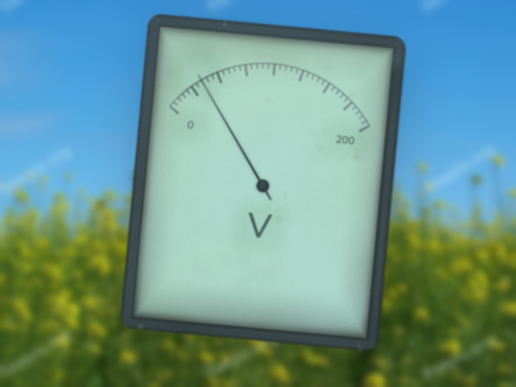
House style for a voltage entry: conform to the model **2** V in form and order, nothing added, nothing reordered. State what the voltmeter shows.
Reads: **35** V
